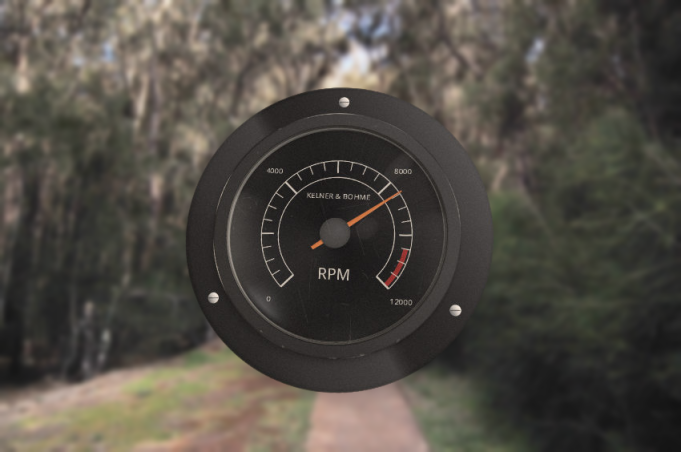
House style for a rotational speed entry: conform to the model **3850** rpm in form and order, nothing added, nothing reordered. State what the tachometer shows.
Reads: **8500** rpm
